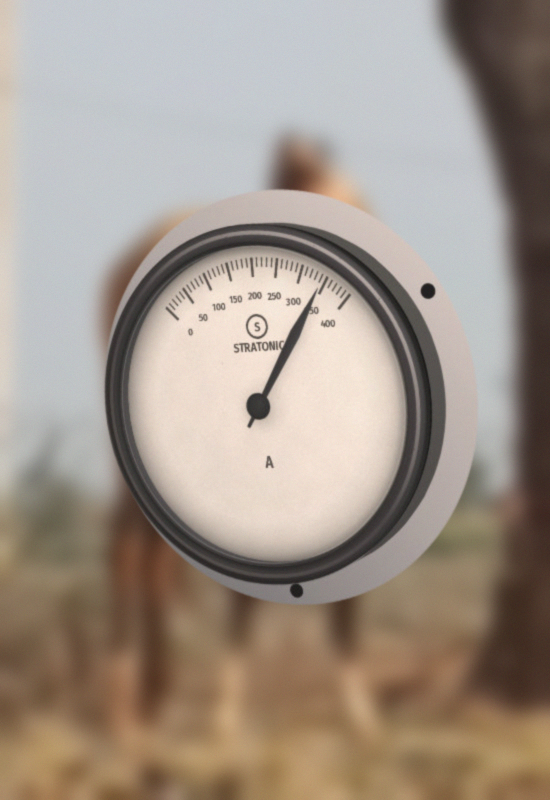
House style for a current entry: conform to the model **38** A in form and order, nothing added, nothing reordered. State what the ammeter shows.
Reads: **350** A
